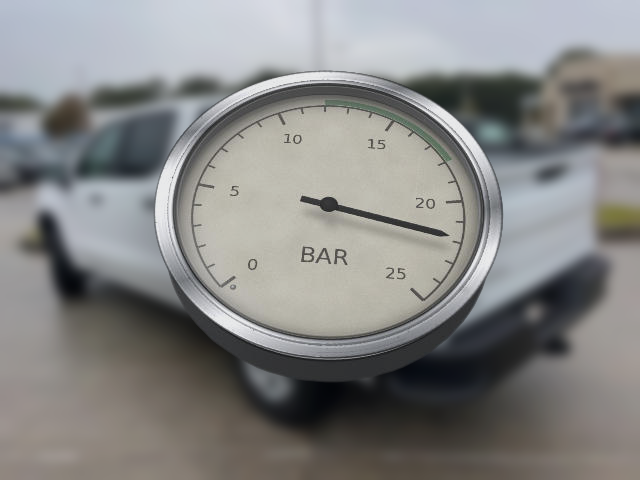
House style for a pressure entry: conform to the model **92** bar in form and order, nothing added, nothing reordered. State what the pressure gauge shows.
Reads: **22** bar
